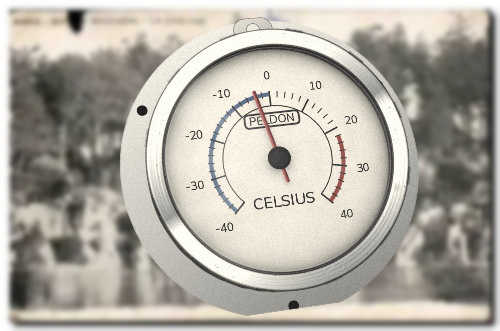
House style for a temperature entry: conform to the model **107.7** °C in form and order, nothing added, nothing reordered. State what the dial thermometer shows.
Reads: **-4** °C
